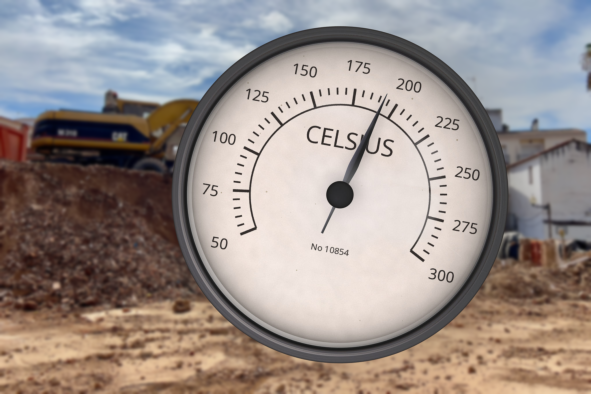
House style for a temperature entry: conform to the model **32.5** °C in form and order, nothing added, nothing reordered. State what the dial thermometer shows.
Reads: **192.5** °C
